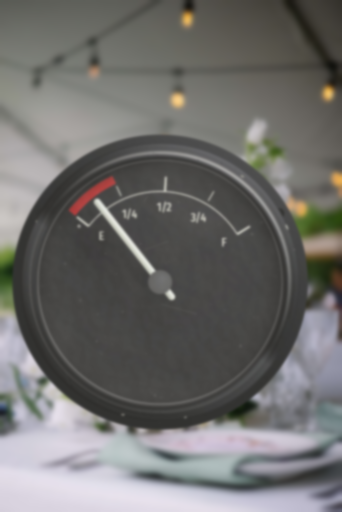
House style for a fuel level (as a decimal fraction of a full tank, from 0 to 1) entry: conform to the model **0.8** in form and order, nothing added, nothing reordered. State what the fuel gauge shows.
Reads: **0.125**
